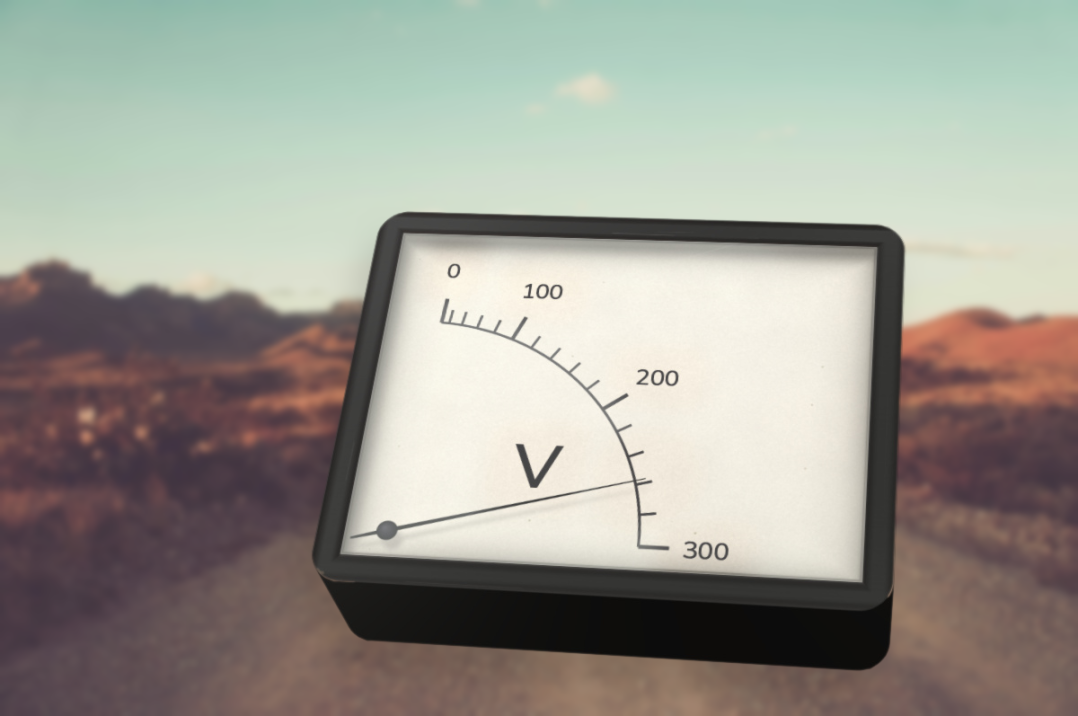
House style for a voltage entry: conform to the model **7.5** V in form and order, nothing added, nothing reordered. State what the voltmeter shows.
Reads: **260** V
